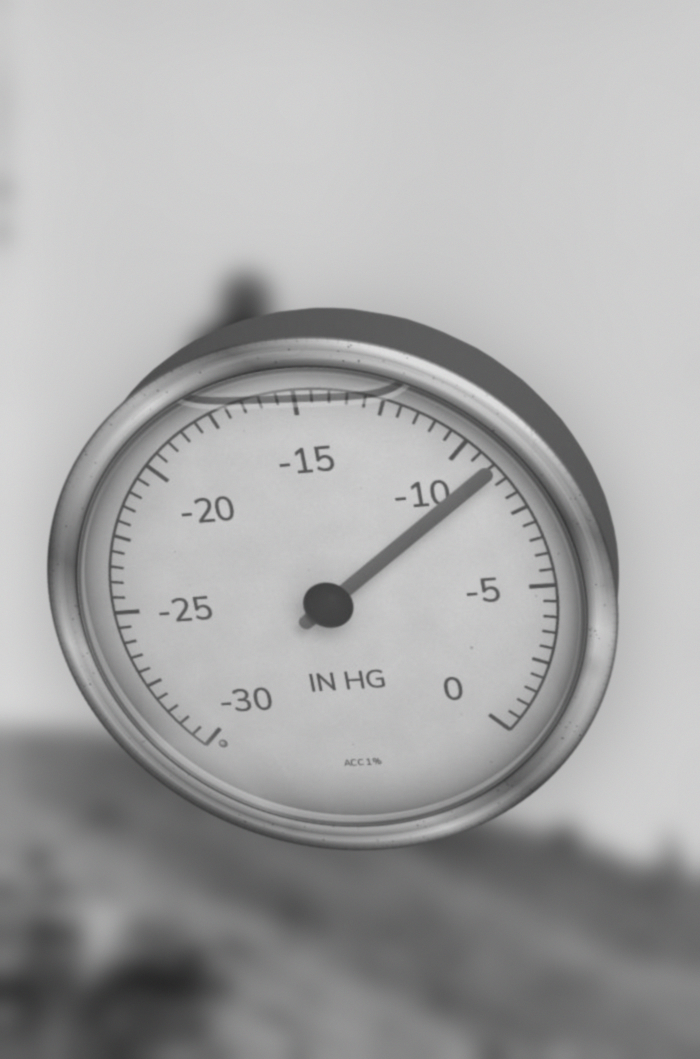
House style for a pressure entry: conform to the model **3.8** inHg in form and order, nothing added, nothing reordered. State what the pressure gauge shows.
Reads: **-9** inHg
